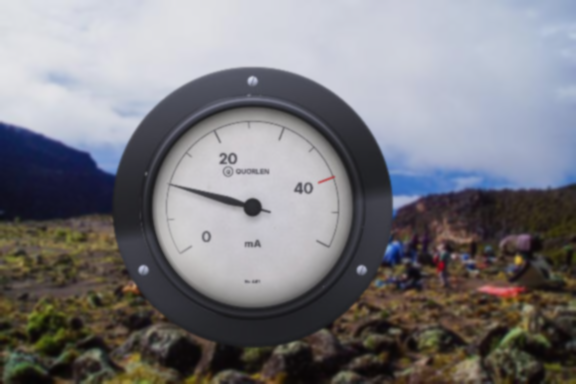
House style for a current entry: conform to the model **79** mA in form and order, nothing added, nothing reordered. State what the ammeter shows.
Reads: **10** mA
